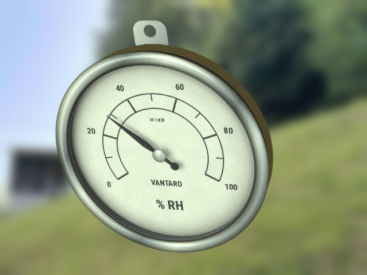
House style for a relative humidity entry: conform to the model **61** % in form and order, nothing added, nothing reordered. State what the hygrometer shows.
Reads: **30** %
